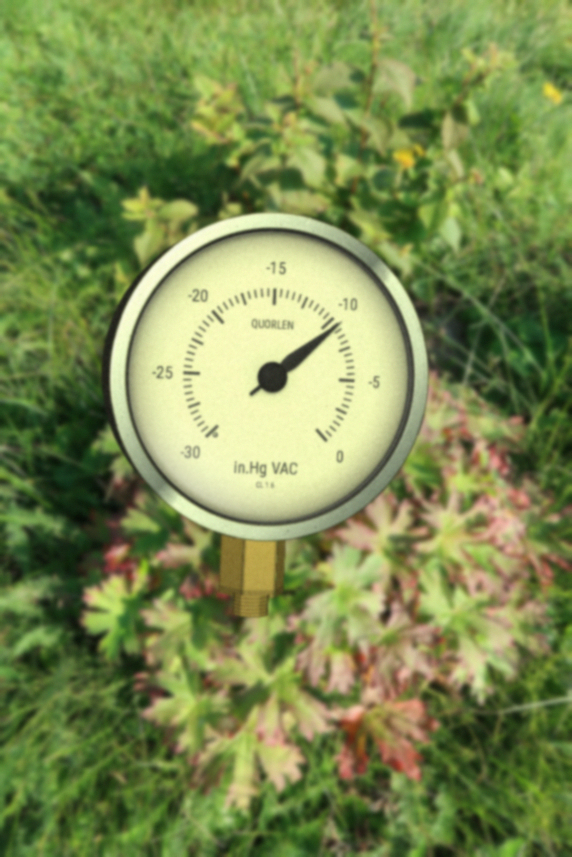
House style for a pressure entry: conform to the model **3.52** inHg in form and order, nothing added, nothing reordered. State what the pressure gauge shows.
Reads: **-9.5** inHg
